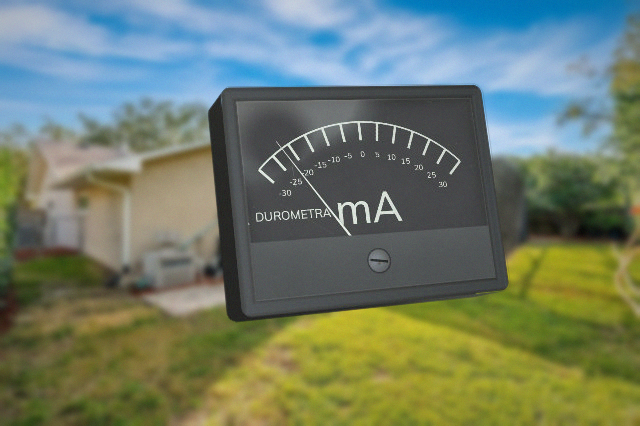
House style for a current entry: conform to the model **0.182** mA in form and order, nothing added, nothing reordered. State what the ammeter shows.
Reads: **-22.5** mA
